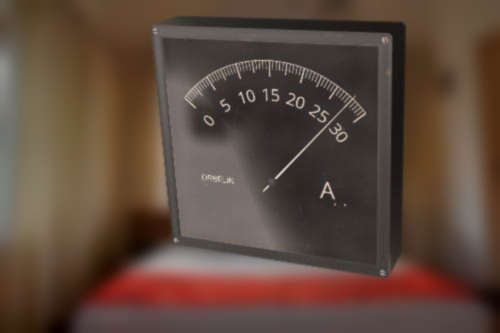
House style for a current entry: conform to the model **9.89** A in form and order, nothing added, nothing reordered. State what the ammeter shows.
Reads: **27.5** A
